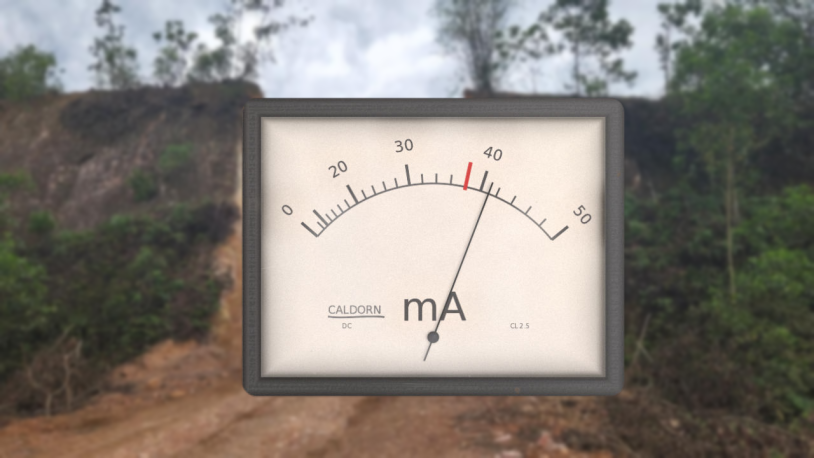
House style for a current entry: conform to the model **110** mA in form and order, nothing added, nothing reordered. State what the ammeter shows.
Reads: **41** mA
